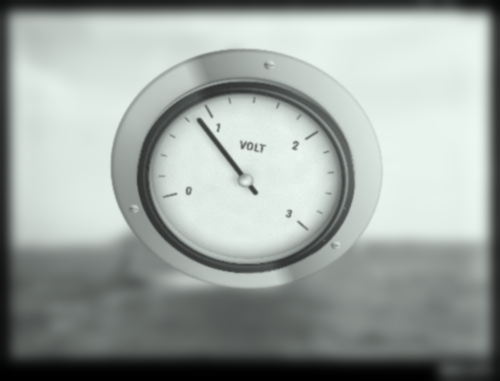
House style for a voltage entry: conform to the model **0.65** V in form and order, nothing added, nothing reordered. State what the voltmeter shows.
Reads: **0.9** V
